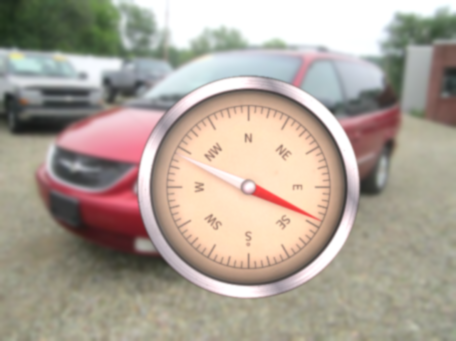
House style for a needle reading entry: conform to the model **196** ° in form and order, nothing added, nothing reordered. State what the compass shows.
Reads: **115** °
